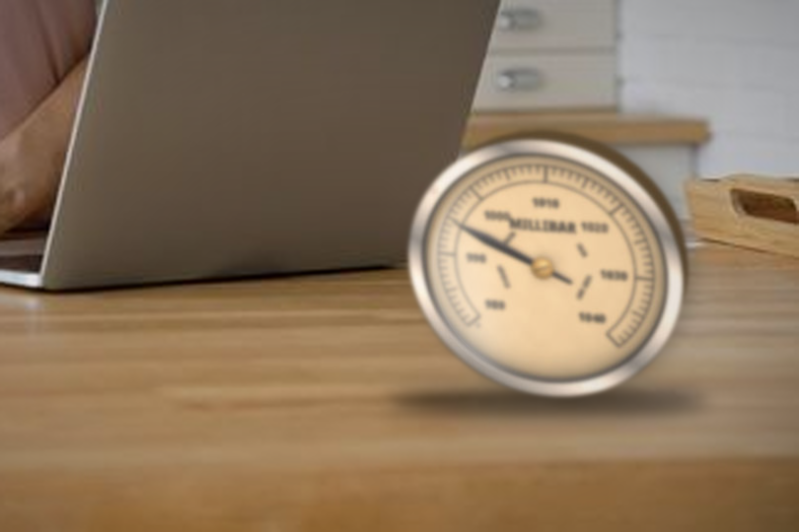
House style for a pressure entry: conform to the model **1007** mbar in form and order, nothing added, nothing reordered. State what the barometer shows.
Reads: **995** mbar
